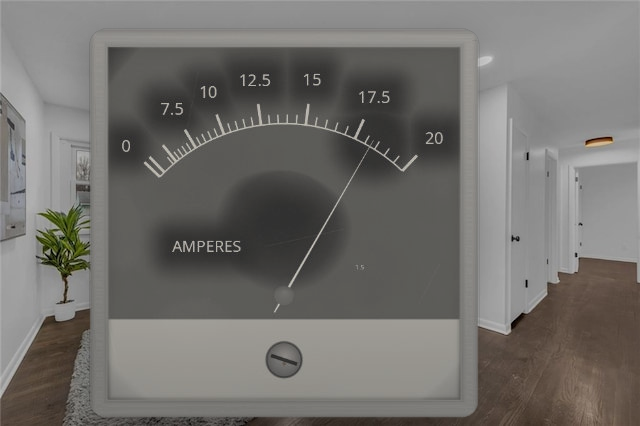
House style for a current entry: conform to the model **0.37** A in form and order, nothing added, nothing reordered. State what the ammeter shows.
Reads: **18.25** A
